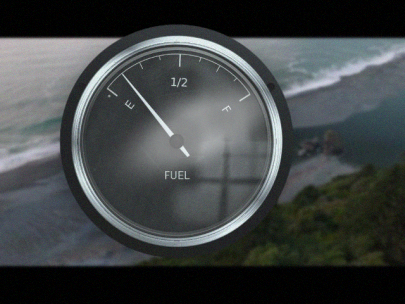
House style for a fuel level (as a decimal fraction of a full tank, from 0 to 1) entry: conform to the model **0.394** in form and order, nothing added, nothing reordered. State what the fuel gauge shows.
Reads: **0.125**
